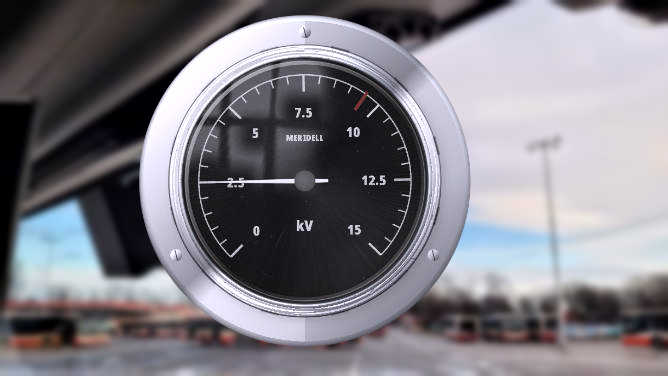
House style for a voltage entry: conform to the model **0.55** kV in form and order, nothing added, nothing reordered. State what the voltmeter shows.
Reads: **2.5** kV
